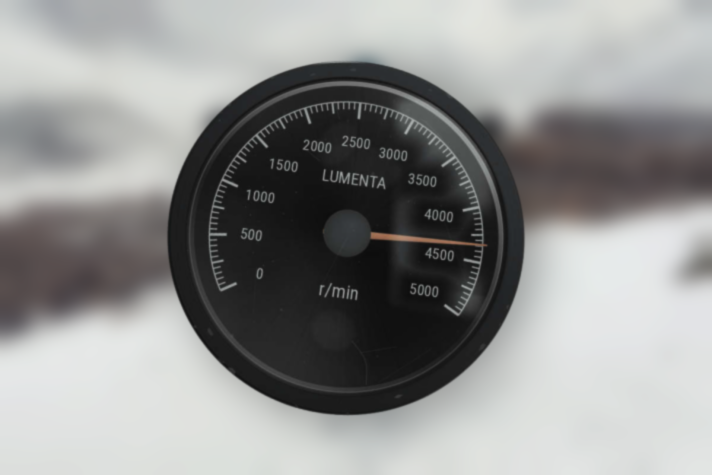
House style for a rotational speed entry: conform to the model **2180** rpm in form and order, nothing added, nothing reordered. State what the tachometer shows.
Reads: **4350** rpm
